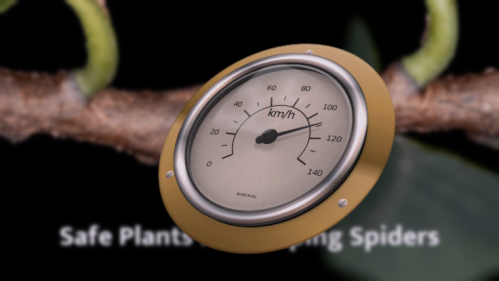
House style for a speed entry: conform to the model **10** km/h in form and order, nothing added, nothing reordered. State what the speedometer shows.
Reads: **110** km/h
